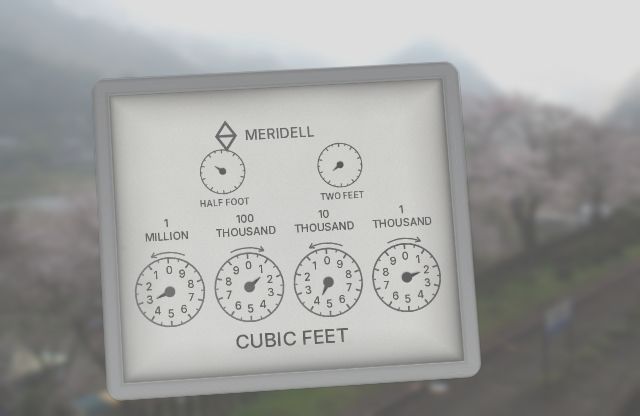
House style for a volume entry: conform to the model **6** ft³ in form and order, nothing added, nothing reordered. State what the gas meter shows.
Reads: **314200** ft³
